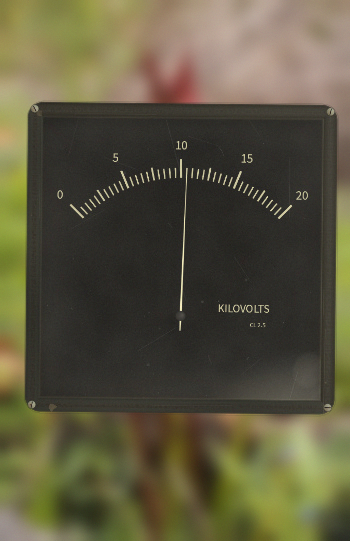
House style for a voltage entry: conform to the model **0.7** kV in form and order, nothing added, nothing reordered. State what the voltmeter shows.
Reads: **10.5** kV
